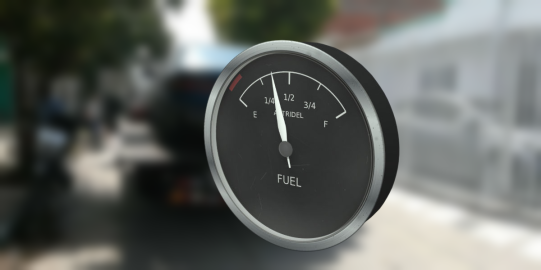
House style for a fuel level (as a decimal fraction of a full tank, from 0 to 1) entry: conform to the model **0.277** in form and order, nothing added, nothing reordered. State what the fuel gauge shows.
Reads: **0.375**
